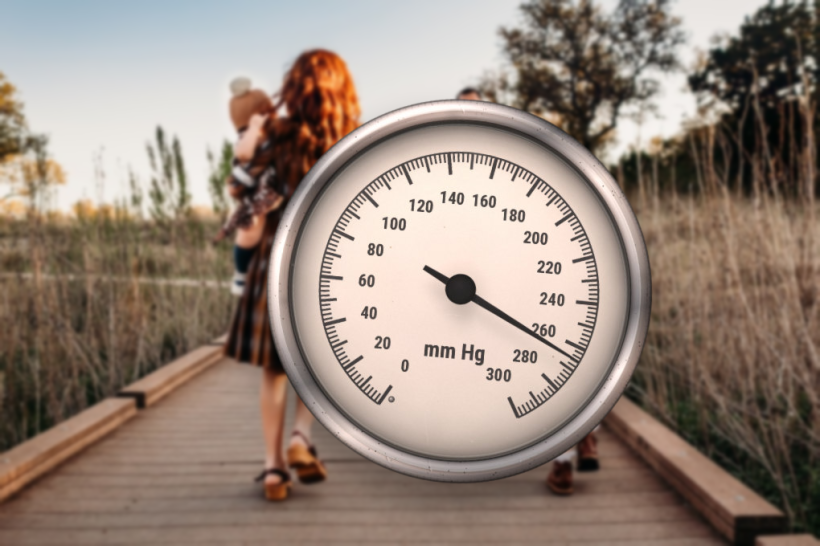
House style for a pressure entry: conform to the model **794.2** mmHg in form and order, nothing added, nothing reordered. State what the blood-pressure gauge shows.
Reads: **266** mmHg
